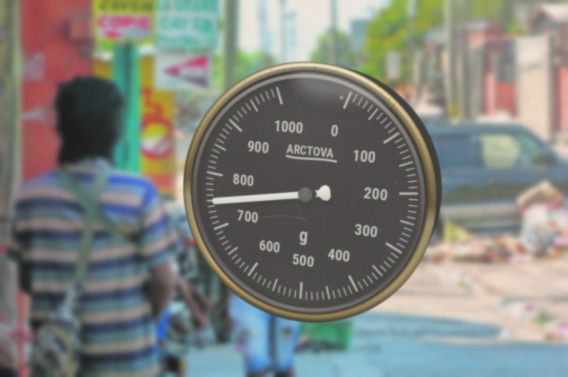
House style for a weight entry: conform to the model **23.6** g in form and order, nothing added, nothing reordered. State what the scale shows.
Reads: **750** g
